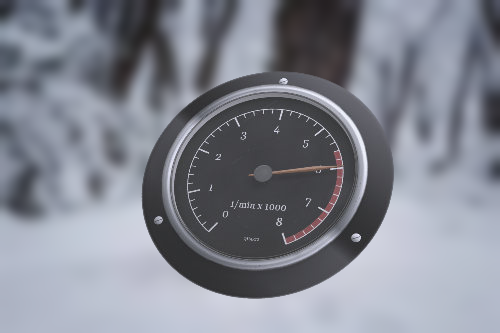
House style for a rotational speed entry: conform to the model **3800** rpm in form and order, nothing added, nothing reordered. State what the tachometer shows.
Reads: **6000** rpm
